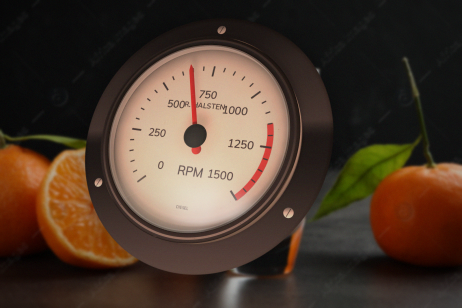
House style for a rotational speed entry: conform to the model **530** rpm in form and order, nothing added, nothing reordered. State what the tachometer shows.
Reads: **650** rpm
